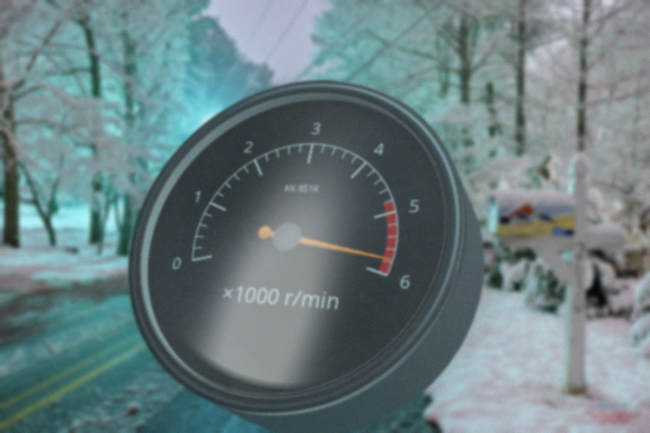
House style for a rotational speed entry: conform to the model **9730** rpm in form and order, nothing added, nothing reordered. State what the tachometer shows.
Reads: **5800** rpm
